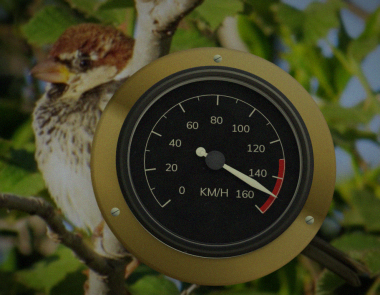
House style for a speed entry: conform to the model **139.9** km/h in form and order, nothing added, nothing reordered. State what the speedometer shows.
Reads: **150** km/h
